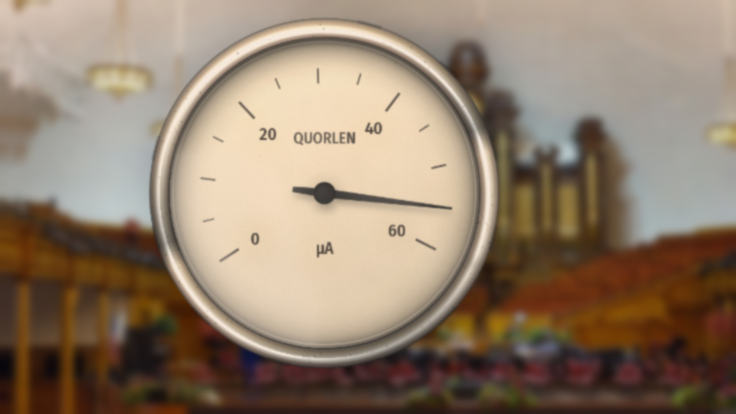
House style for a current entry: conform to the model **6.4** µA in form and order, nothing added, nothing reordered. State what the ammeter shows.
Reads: **55** µA
